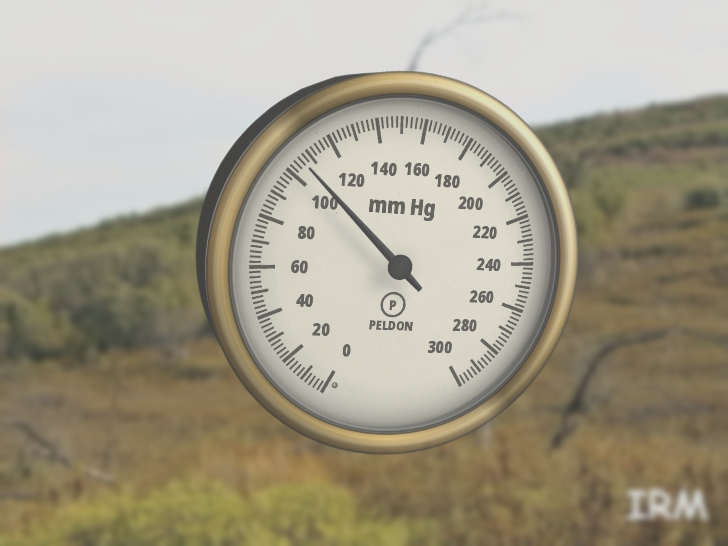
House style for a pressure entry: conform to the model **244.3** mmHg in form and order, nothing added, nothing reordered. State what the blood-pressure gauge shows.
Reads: **106** mmHg
